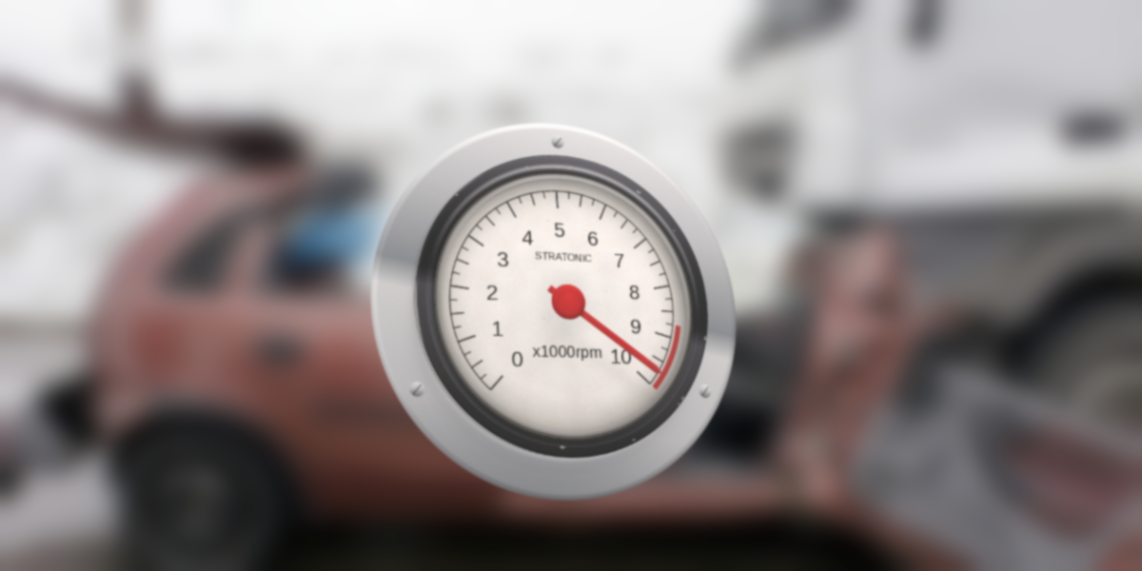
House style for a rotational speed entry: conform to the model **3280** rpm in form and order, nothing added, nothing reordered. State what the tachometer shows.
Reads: **9750** rpm
